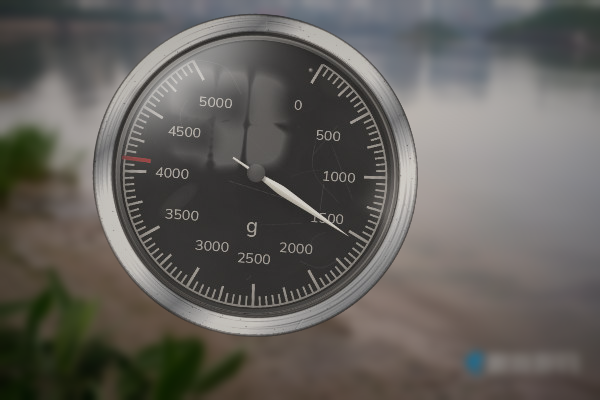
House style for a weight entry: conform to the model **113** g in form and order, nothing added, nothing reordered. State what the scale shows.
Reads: **1550** g
